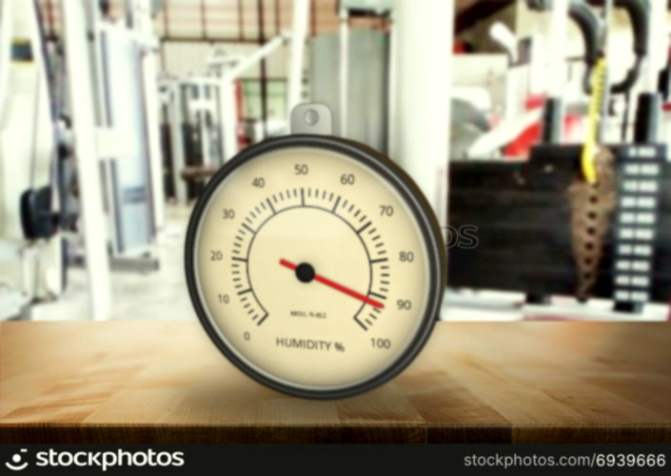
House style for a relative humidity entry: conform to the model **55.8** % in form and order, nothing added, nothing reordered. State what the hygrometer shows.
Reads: **92** %
